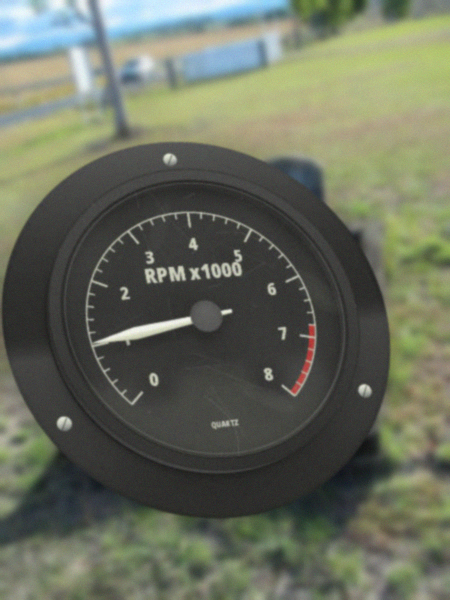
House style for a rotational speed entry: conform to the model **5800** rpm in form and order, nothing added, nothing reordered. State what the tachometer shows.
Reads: **1000** rpm
